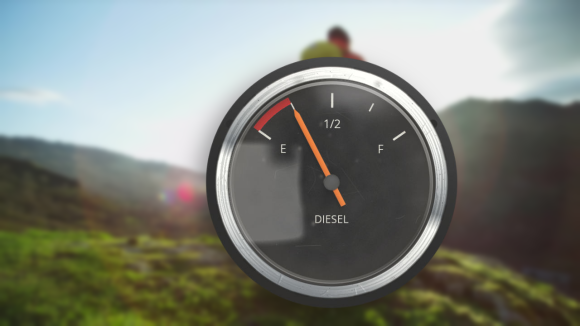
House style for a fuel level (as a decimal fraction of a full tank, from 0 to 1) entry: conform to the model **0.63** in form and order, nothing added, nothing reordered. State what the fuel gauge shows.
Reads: **0.25**
